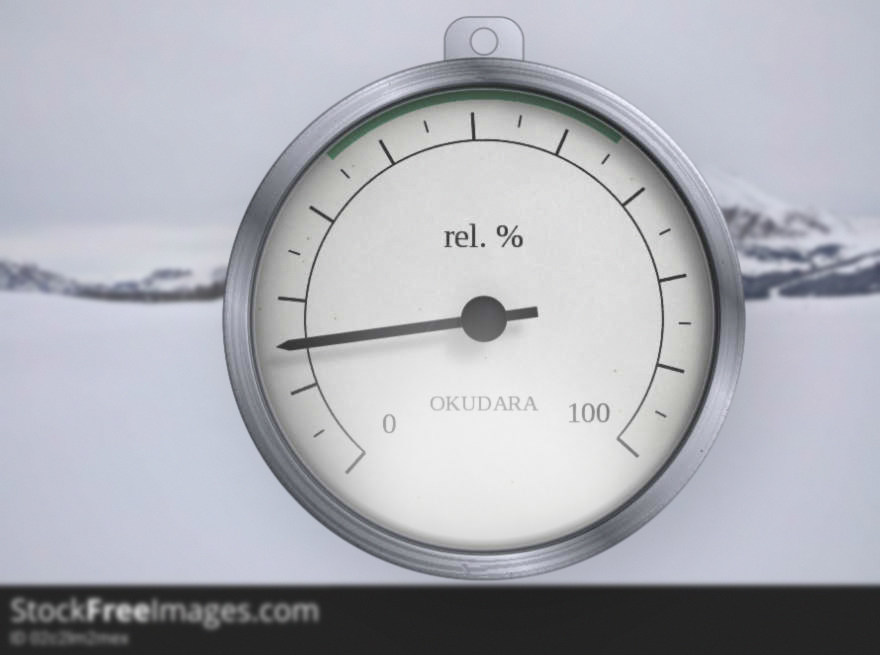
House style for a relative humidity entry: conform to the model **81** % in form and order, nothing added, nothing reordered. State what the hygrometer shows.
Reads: **15** %
